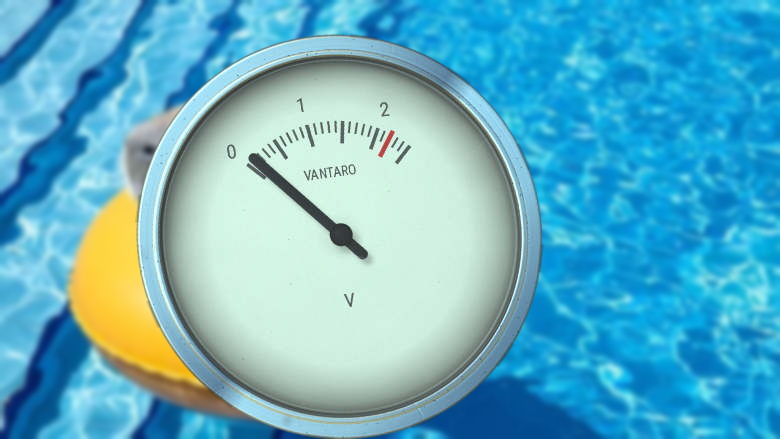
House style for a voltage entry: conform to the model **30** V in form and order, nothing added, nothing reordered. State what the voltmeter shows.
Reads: **0.1** V
